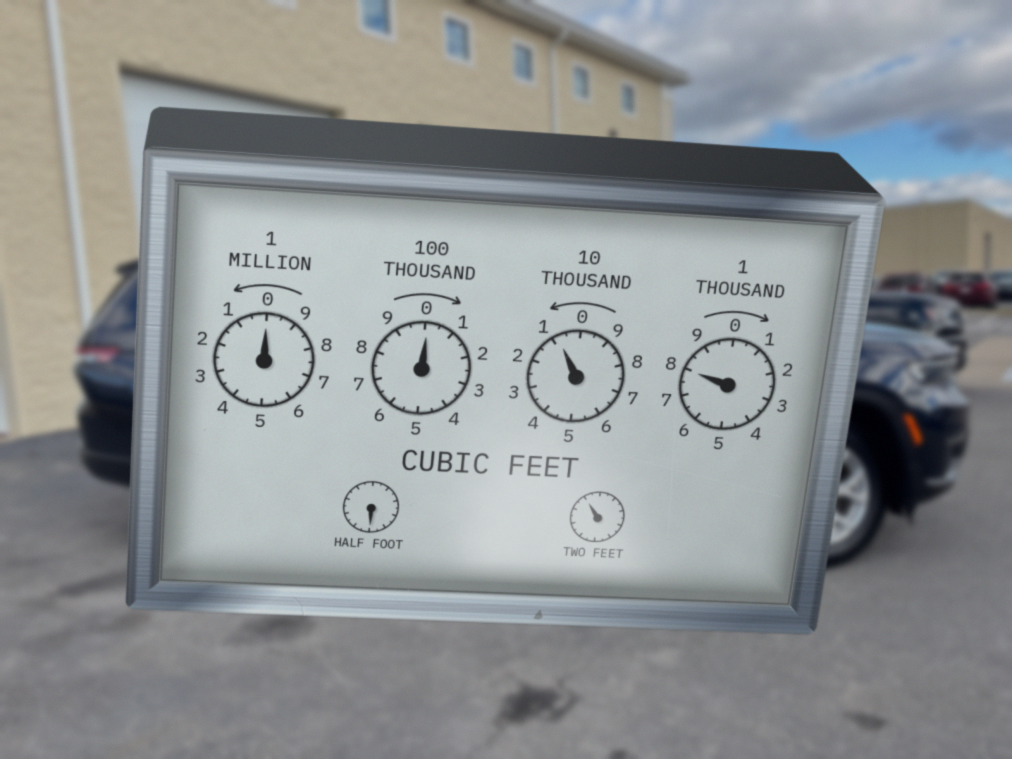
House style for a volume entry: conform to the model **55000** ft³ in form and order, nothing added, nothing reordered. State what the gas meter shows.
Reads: **800** ft³
